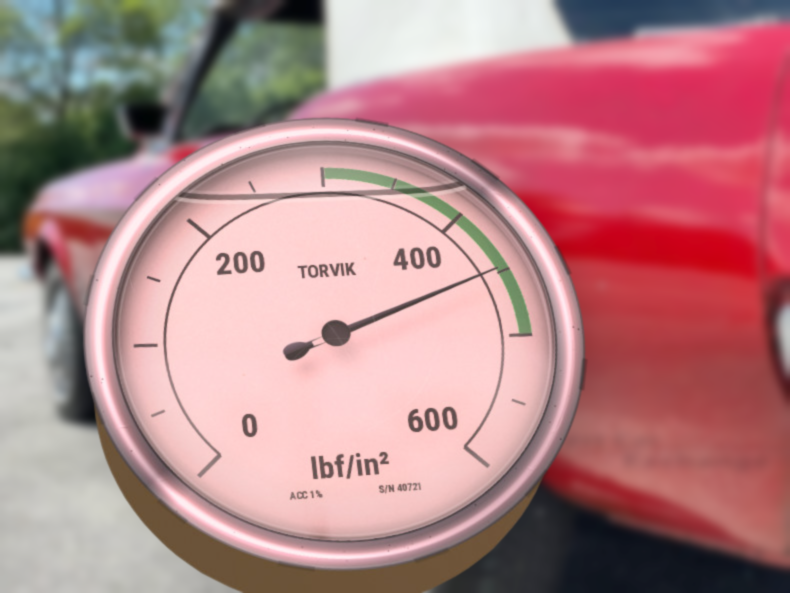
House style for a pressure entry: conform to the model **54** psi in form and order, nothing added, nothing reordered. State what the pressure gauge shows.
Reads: **450** psi
